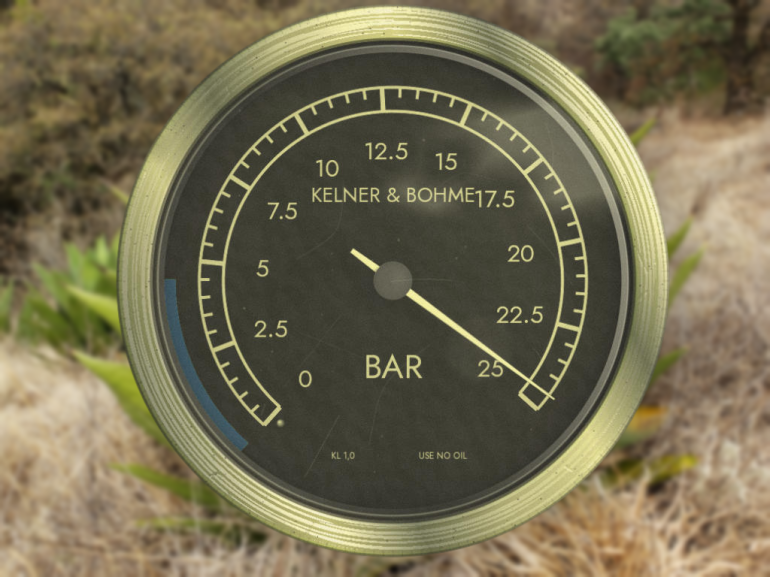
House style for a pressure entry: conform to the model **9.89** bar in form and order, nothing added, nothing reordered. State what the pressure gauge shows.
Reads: **24.5** bar
